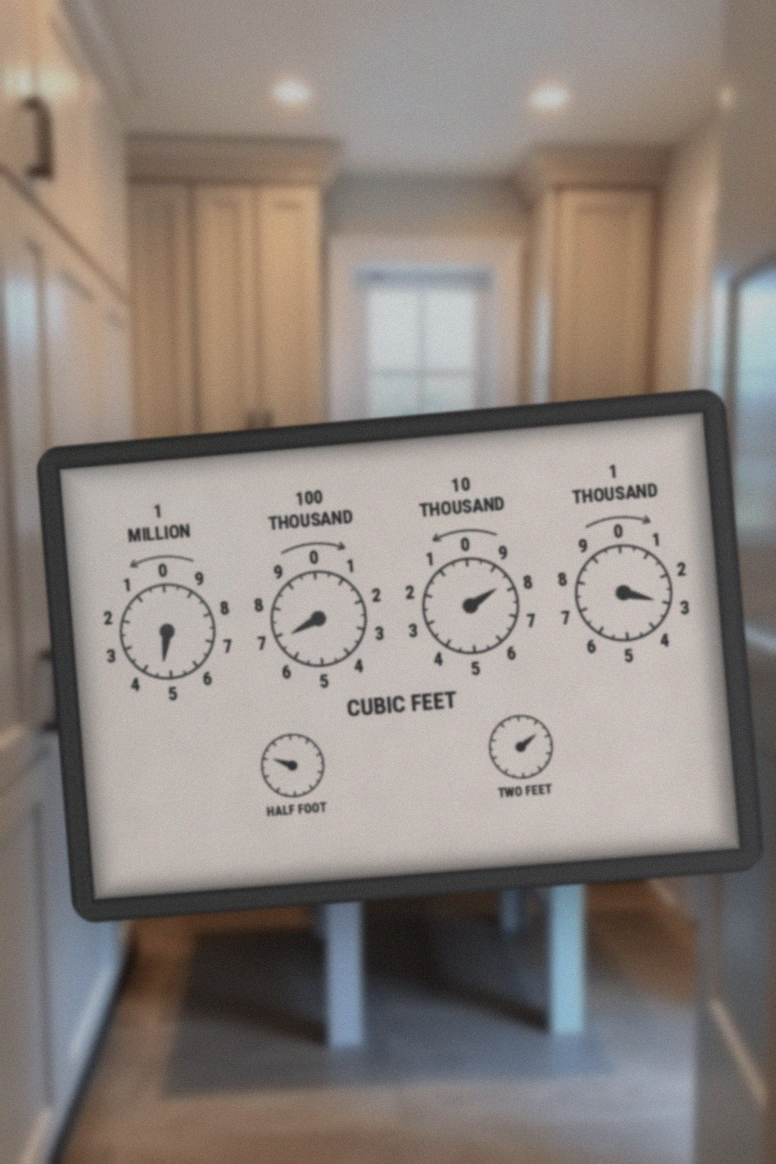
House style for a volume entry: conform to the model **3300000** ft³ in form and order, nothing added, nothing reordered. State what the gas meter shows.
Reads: **468300** ft³
